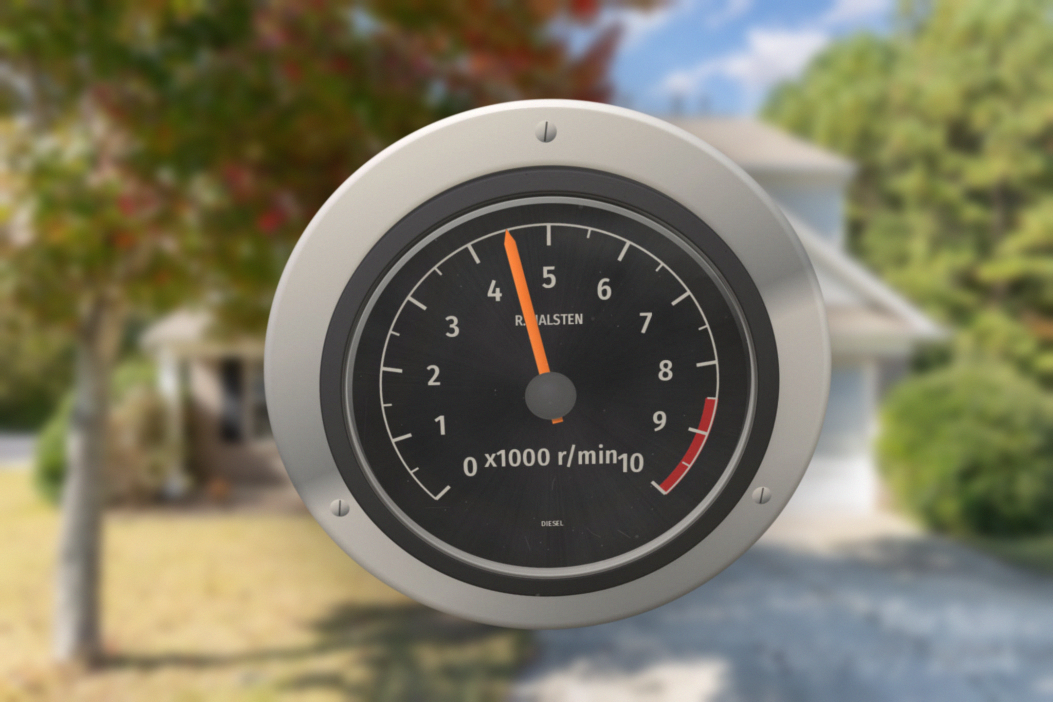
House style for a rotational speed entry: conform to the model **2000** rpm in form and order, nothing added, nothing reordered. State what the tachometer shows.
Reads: **4500** rpm
